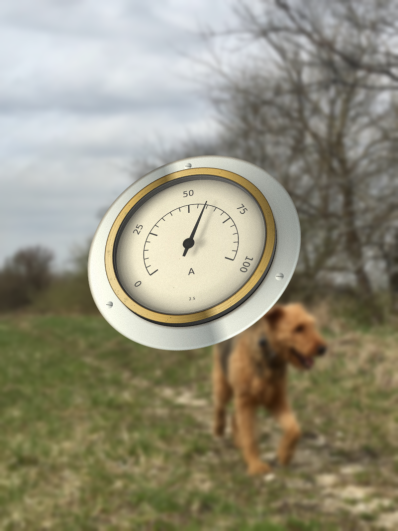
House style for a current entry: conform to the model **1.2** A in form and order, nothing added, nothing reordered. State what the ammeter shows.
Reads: **60** A
